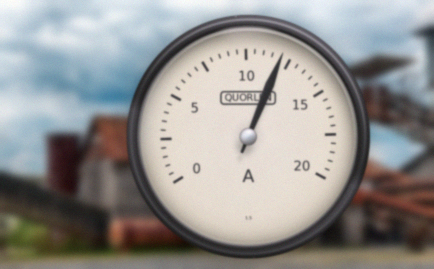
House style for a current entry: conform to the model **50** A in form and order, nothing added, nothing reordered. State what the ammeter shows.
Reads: **12** A
